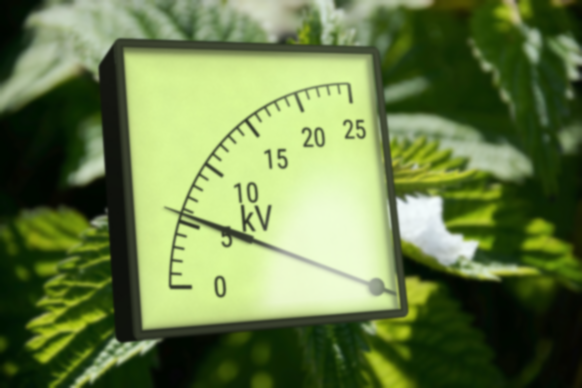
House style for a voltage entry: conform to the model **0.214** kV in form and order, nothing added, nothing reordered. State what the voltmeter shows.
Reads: **5.5** kV
